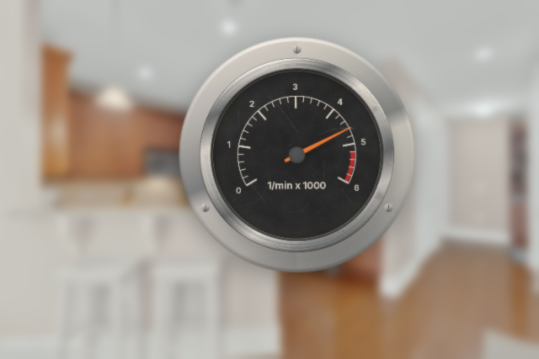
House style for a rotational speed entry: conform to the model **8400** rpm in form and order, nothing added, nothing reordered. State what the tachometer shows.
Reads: **4600** rpm
